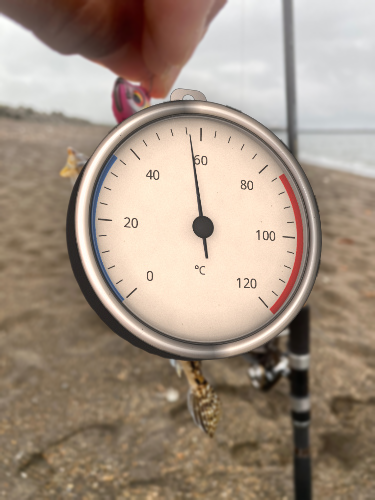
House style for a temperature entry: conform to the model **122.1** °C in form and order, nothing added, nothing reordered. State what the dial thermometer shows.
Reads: **56** °C
